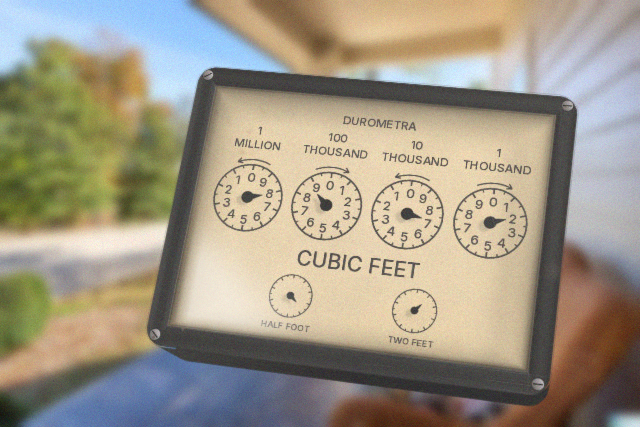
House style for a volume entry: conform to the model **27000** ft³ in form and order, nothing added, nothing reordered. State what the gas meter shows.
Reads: **787200** ft³
